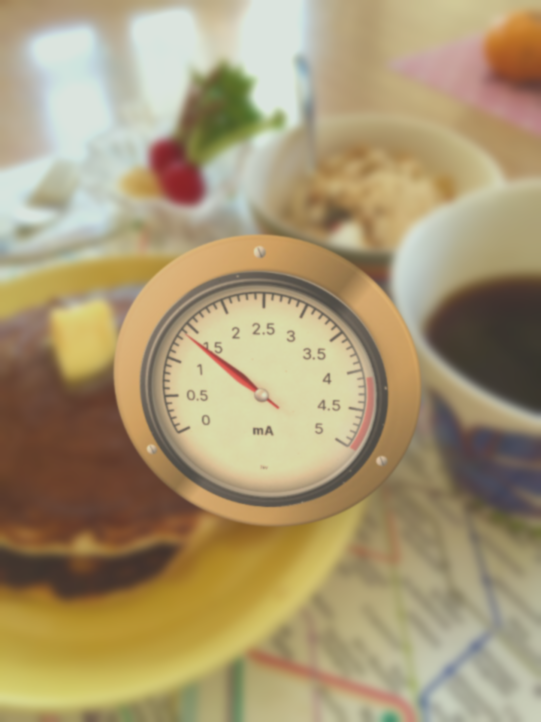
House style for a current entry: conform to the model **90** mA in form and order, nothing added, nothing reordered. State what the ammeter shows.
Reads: **1.4** mA
